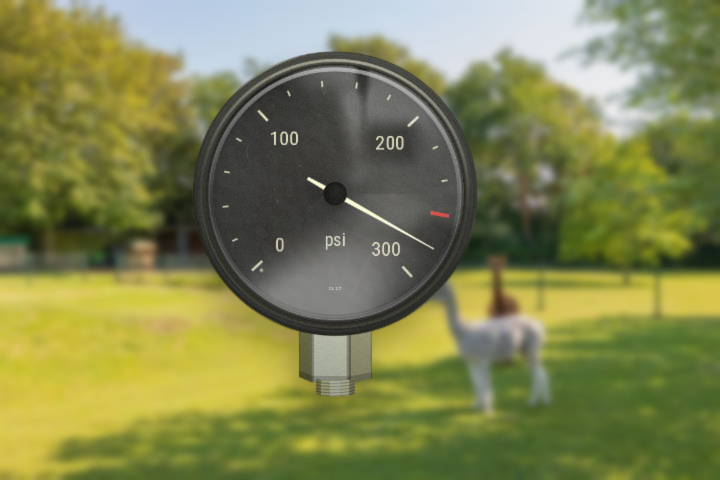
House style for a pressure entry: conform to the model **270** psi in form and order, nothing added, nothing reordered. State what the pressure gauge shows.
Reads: **280** psi
